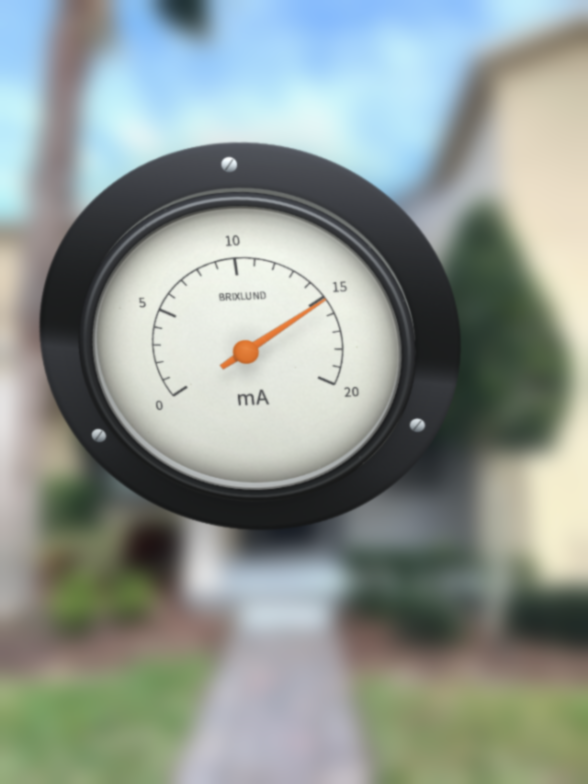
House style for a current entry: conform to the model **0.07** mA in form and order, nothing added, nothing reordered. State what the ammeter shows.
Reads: **15** mA
